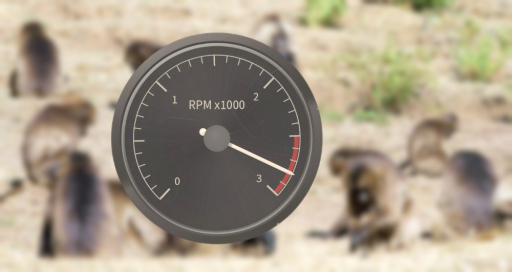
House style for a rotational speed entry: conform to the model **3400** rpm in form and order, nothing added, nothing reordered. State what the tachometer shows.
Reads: **2800** rpm
